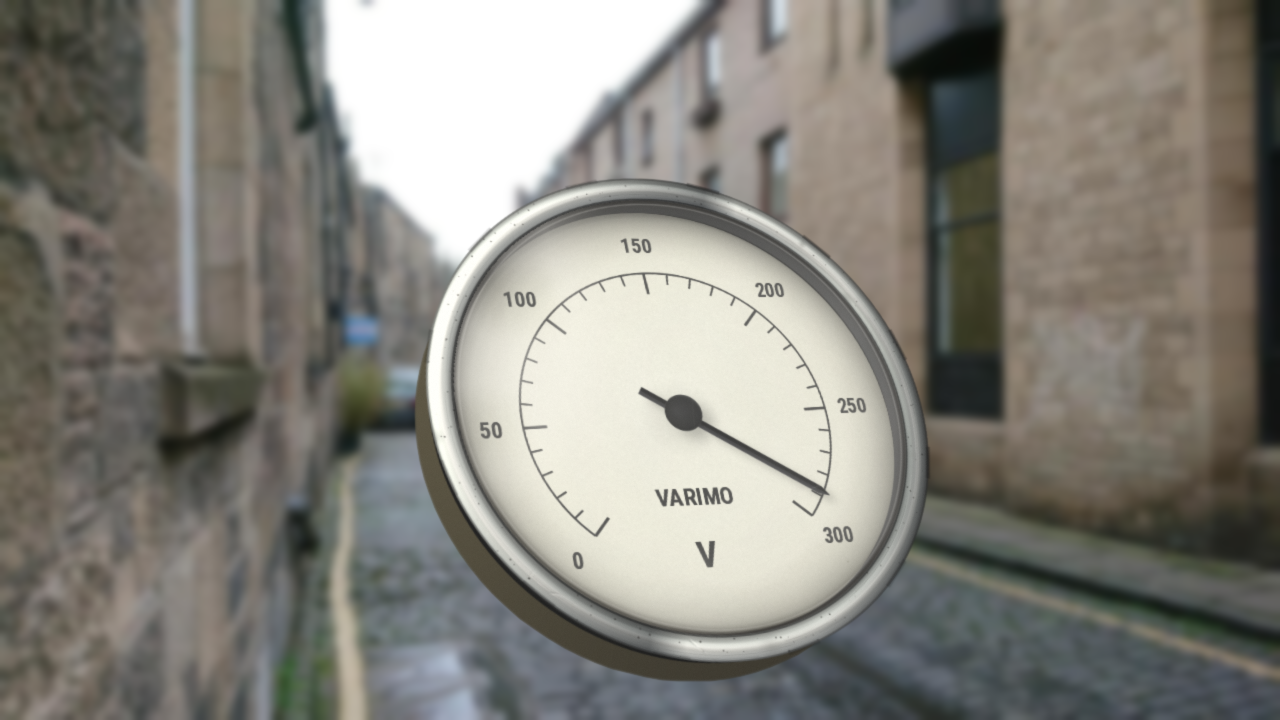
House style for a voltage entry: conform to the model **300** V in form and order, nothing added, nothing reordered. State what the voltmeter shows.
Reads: **290** V
